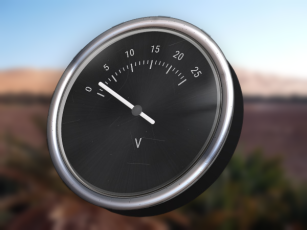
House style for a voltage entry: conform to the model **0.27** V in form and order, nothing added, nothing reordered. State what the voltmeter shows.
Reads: **2** V
